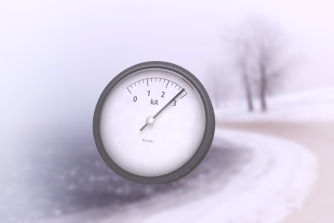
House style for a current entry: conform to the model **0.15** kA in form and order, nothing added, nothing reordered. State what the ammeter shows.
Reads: **2.8** kA
